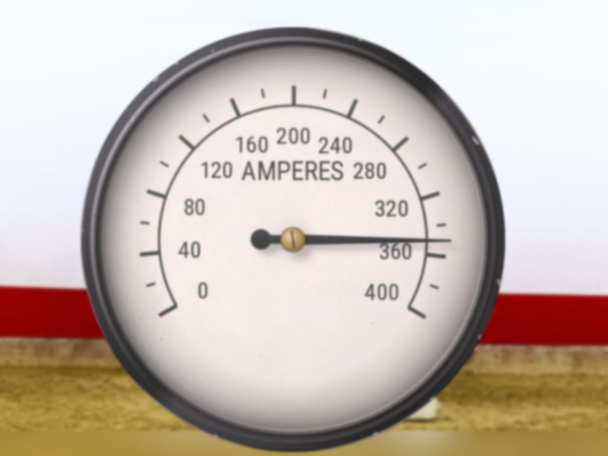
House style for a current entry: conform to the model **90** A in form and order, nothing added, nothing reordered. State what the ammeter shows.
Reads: **350** A
